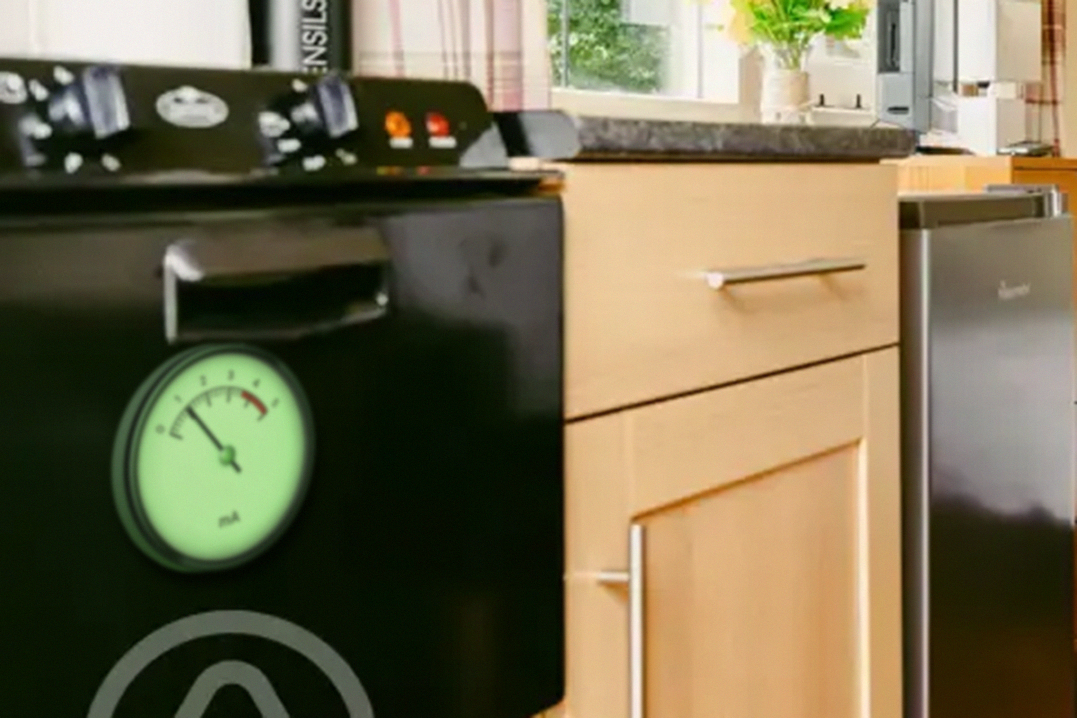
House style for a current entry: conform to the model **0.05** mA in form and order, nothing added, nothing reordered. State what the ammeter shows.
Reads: **1** mA
